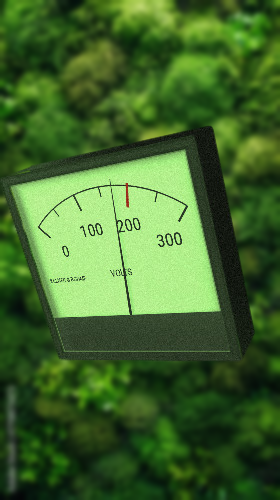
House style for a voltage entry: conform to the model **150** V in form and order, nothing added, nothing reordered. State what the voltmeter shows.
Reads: **175** V
